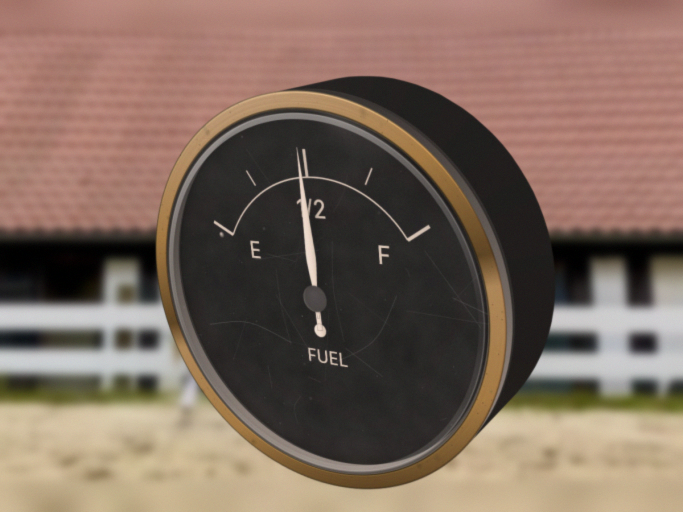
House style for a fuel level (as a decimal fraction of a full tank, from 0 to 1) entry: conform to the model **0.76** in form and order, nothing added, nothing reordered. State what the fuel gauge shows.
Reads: **0.5**
